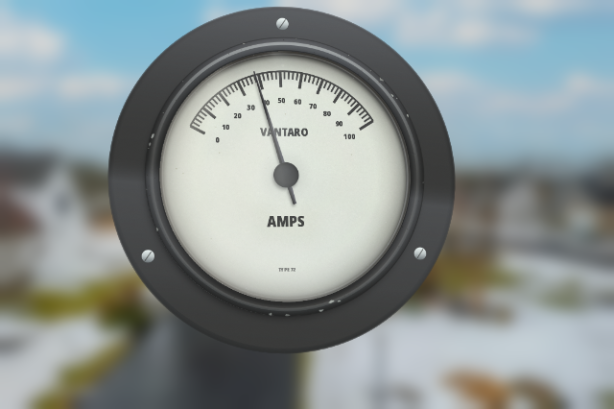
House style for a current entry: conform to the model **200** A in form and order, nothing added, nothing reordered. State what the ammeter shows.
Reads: **38** A
